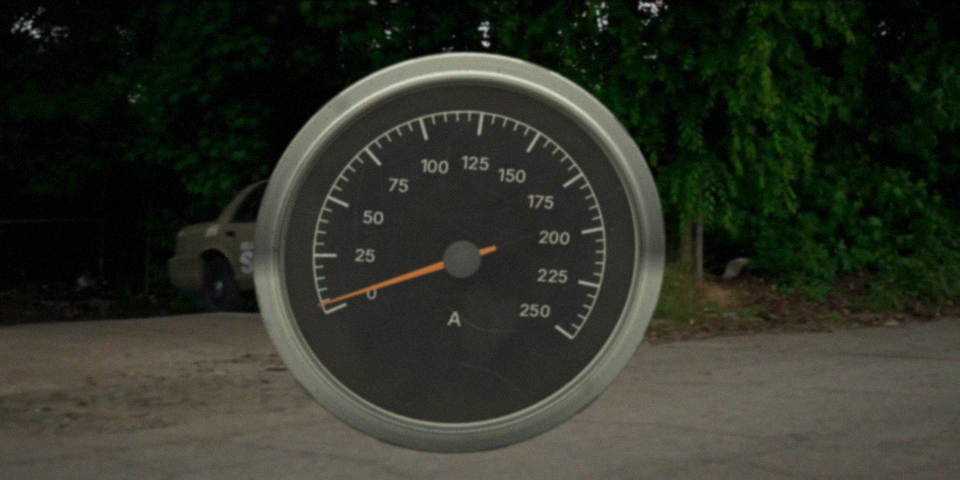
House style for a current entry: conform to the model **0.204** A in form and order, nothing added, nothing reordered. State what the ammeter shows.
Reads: **5** A
